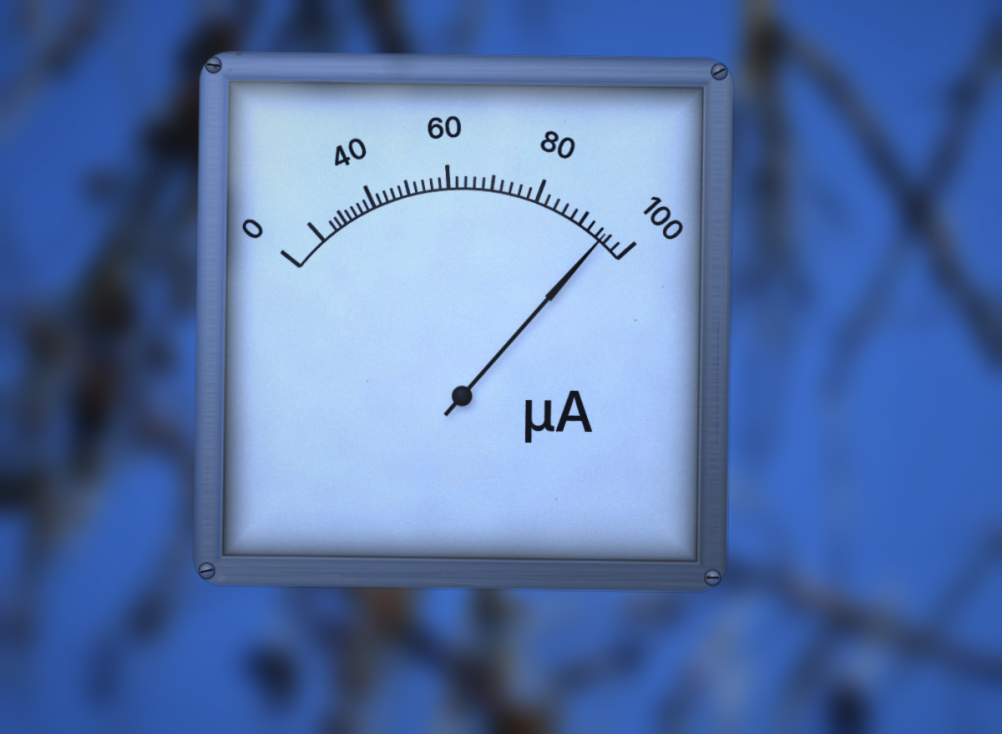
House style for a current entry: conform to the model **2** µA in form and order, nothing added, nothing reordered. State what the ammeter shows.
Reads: **95** µA
